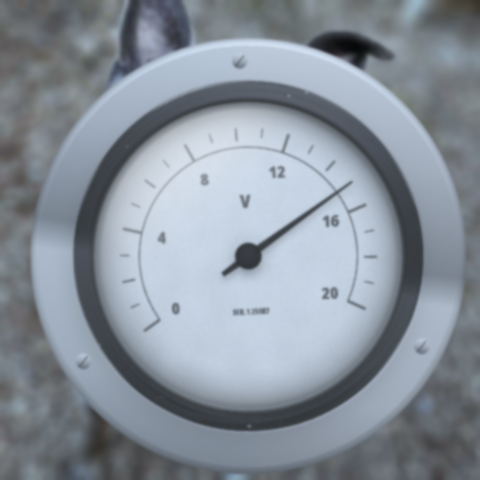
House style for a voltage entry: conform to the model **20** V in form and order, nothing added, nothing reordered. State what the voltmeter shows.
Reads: **15** V
